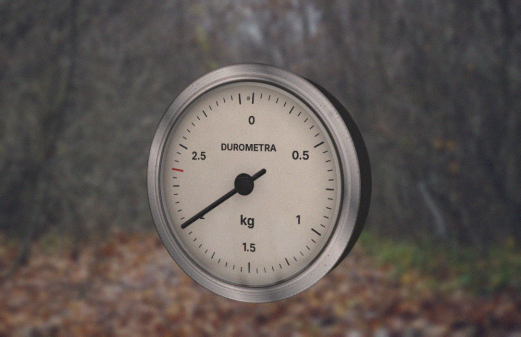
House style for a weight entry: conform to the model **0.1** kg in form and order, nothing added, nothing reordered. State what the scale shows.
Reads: **2** kg
